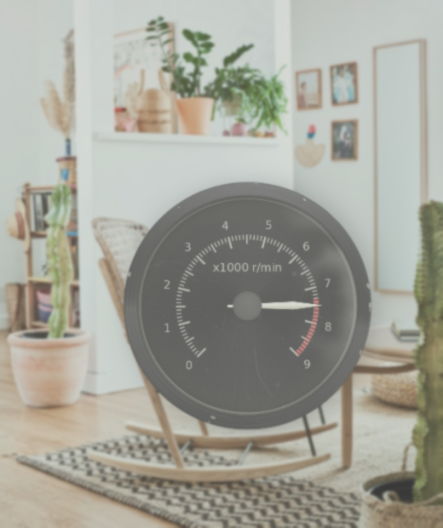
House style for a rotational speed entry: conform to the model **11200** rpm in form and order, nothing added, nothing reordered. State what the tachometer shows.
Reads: **7500** rpm
